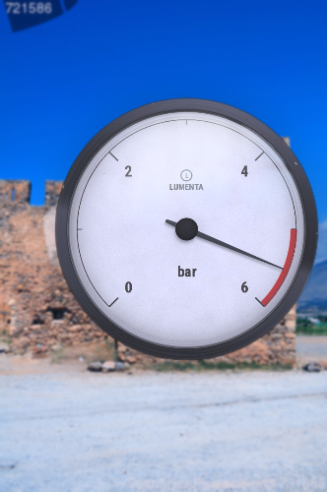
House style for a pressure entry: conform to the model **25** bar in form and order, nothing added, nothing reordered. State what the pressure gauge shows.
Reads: **5.5** bar
